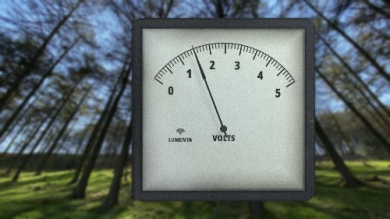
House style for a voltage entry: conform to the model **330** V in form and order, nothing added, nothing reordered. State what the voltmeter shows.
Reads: **1.5** V
